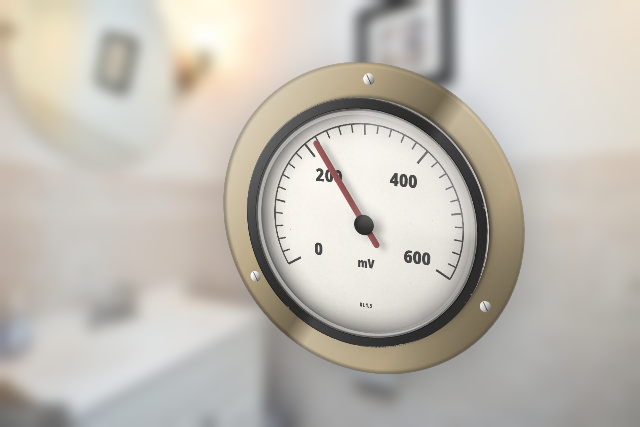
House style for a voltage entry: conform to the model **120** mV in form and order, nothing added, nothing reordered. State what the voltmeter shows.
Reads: **220** mV
